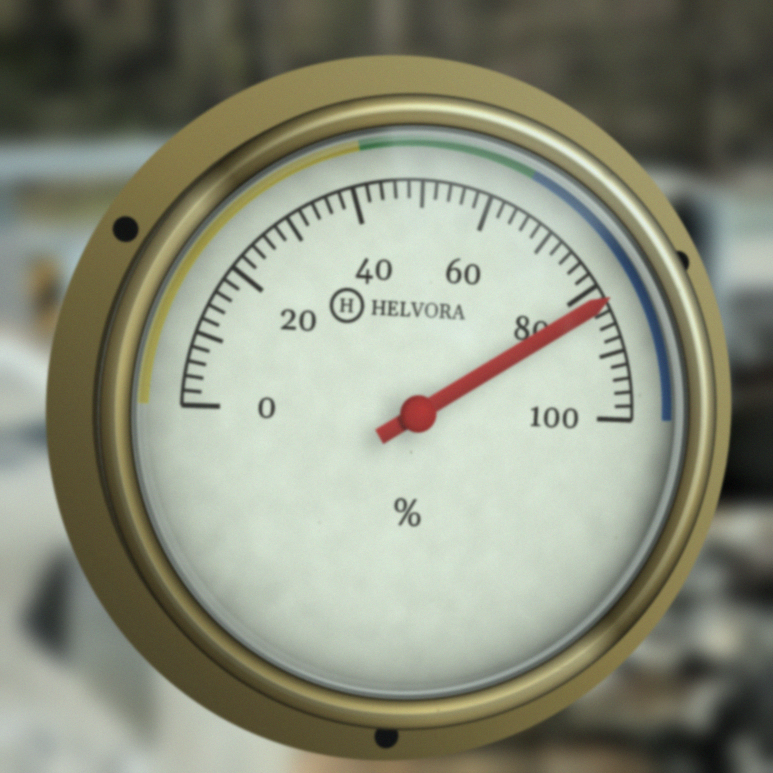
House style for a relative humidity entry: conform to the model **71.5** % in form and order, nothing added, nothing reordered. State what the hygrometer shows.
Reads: **82** %
